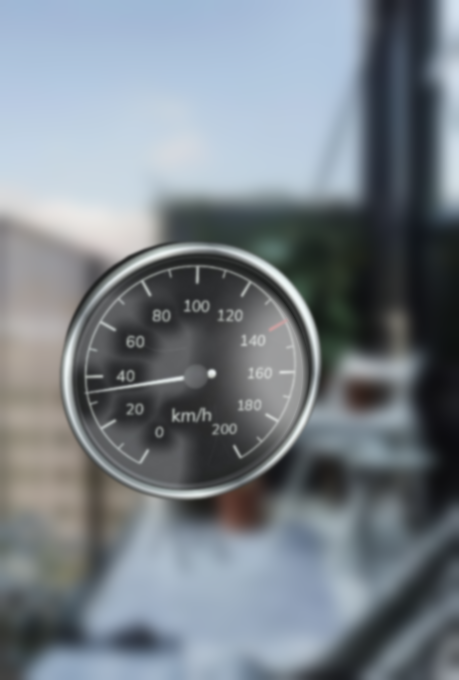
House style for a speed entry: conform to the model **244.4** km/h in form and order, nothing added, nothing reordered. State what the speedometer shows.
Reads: **35** km/h
